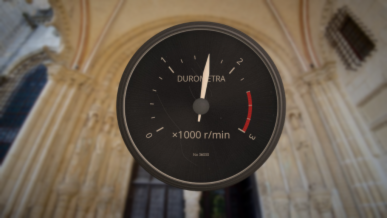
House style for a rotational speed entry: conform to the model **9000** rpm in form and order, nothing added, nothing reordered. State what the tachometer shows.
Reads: **1600** rpm
